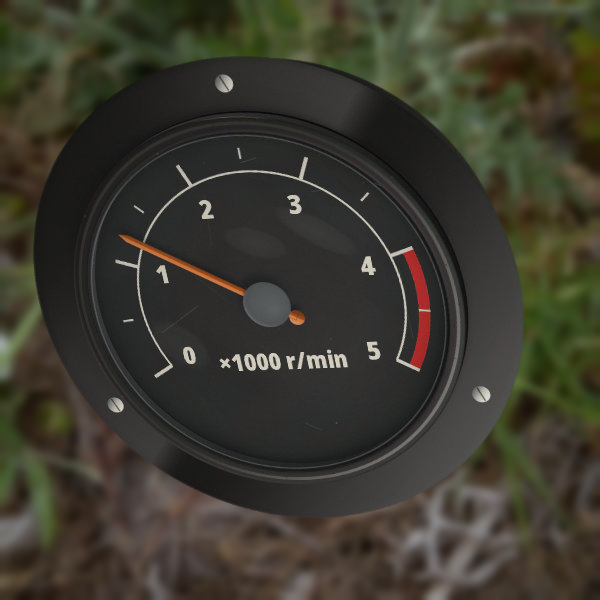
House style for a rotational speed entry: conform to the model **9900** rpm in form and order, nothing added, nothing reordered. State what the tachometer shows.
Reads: **1250** rpm
